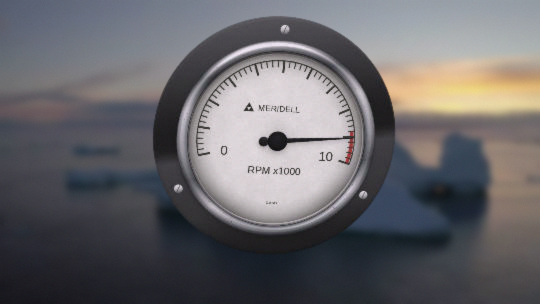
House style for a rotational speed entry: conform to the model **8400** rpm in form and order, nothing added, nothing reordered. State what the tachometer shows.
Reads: **9000** rpm
